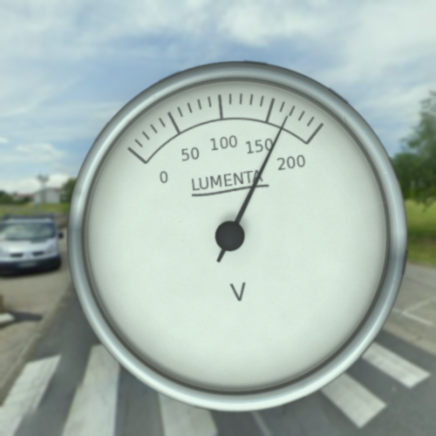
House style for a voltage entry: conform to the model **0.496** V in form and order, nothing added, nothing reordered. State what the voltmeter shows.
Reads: **170** V
